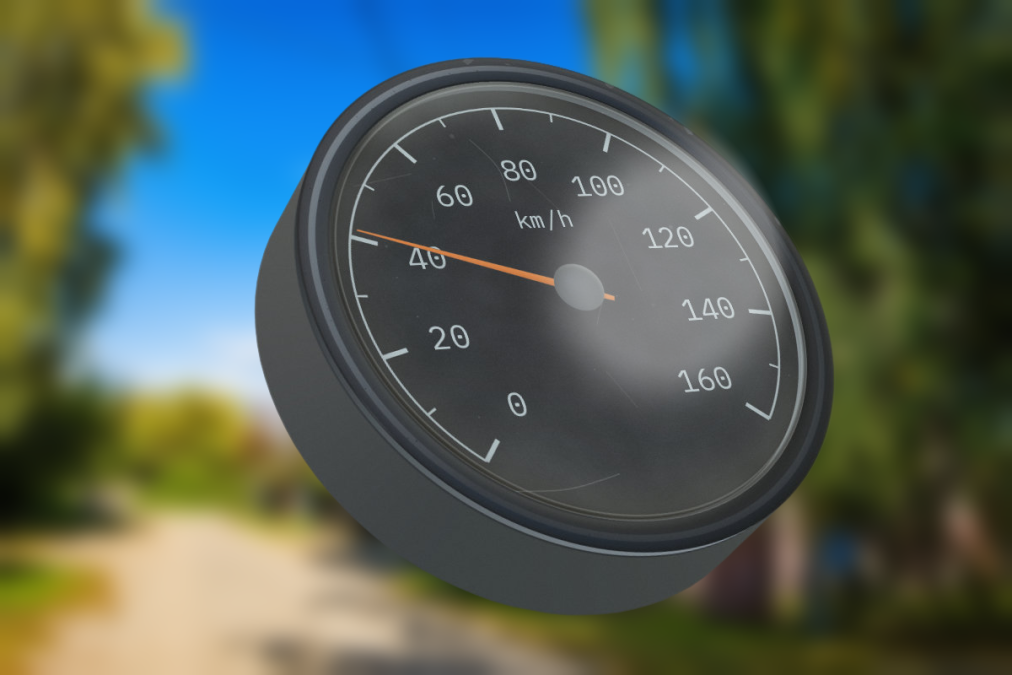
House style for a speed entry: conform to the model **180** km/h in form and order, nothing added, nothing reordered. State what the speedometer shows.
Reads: **40** km/h
